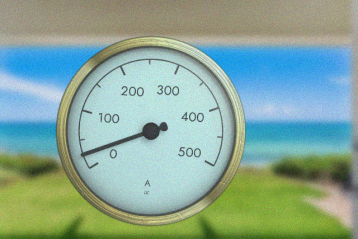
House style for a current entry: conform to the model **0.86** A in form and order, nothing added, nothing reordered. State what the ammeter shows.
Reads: **25** A
